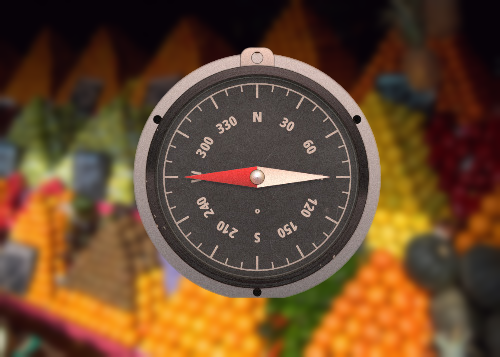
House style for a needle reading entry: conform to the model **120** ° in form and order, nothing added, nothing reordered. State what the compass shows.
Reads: **270** °
